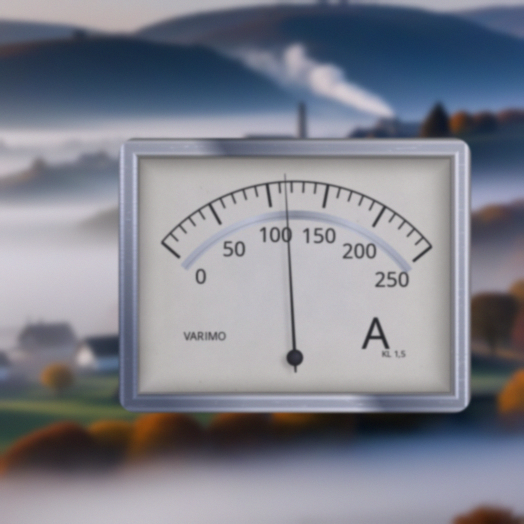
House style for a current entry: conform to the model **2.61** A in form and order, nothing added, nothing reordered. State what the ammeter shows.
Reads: **115** A
